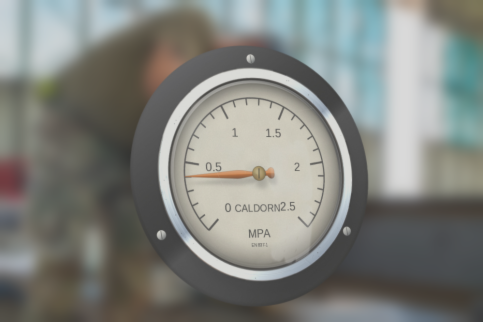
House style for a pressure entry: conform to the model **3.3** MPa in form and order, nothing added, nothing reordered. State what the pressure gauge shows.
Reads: **0.4** MPa
